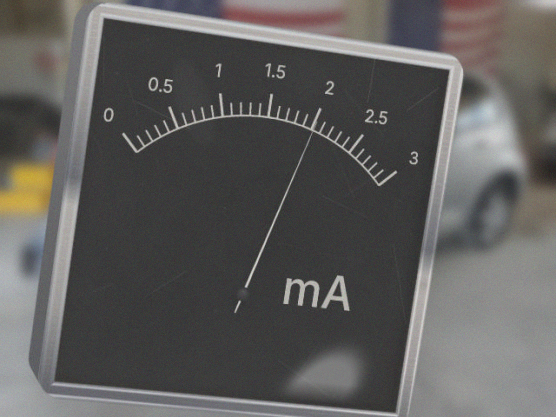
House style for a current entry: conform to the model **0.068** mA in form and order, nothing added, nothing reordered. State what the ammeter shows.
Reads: **2** mA
